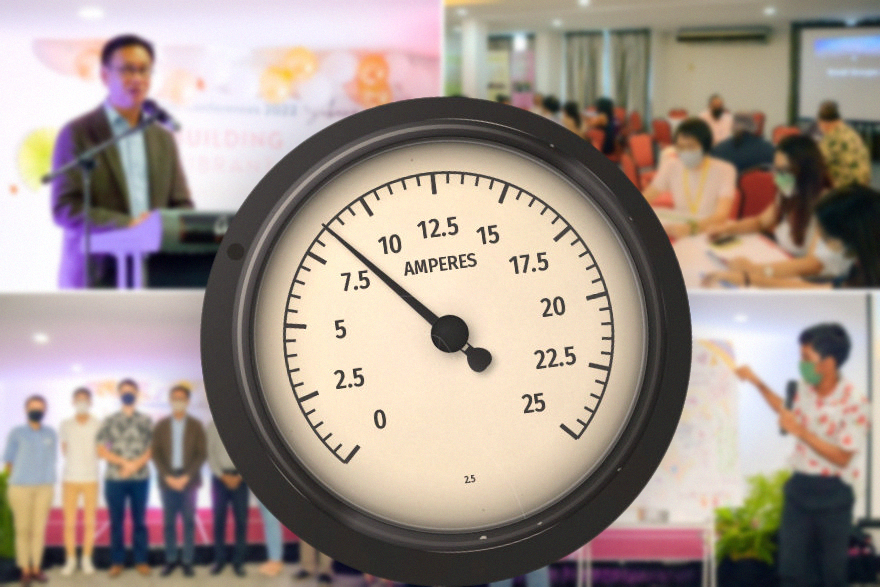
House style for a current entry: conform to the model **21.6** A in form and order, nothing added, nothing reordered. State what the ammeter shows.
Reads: **8.5** A
